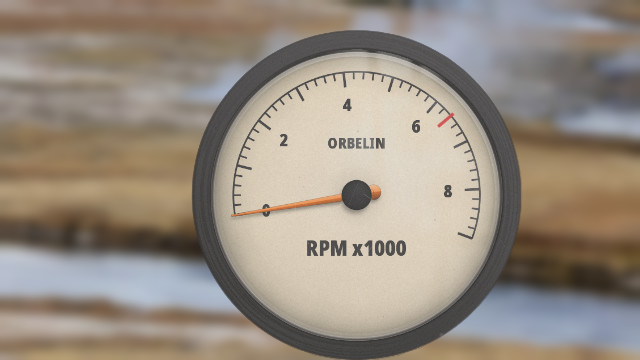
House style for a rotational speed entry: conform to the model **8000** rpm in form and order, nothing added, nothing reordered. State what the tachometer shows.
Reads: **0** rpm
